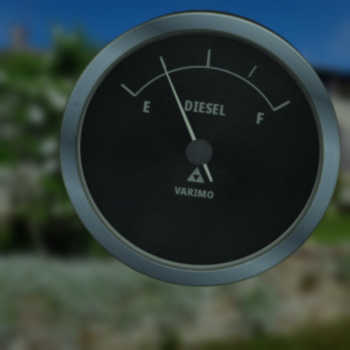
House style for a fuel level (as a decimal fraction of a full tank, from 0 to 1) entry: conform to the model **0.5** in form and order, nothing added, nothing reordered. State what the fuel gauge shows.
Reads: **0.25**
